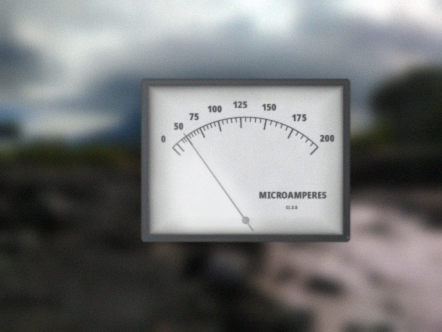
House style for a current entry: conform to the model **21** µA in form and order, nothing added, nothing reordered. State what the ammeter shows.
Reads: **50** µA
